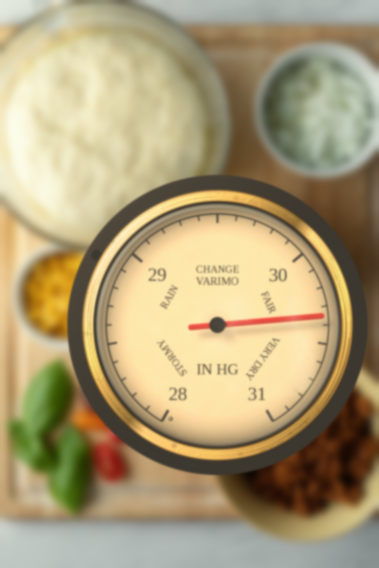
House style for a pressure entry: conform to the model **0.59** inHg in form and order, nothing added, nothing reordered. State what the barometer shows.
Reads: **30.35** inHg
